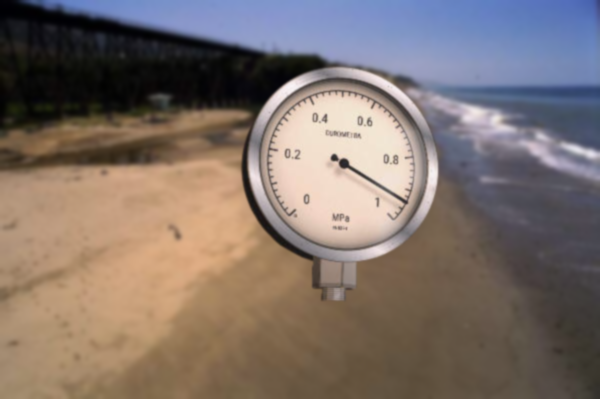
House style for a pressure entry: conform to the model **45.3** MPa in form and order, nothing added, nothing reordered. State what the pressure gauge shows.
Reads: **0.94** MPa
